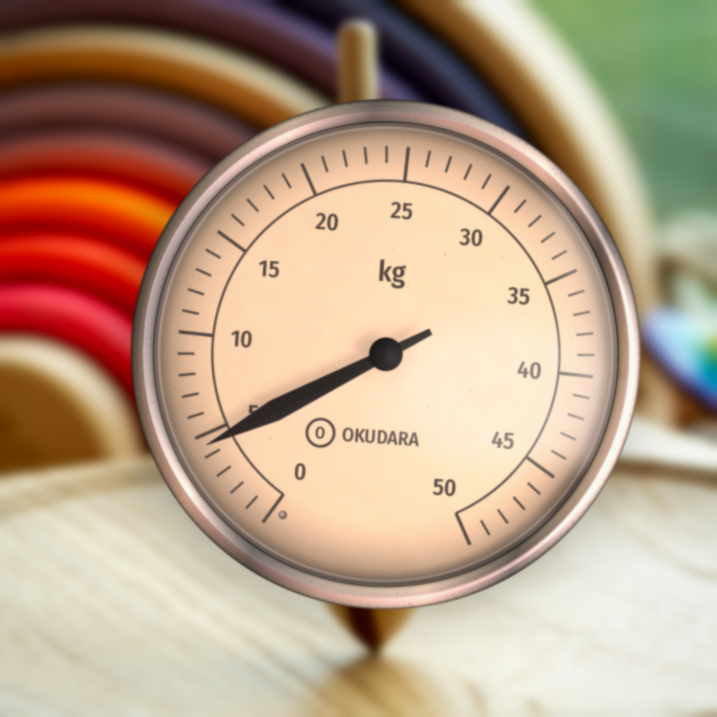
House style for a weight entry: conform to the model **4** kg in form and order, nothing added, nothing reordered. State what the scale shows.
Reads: **4.5** kg
